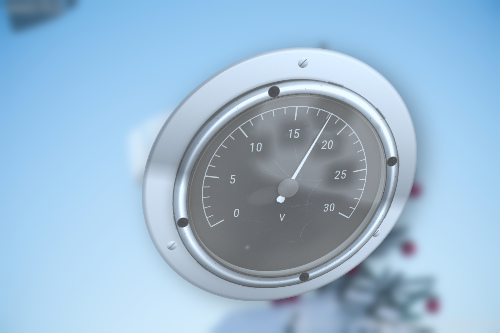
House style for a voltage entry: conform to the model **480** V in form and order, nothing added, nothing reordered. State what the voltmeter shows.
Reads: **18** V
